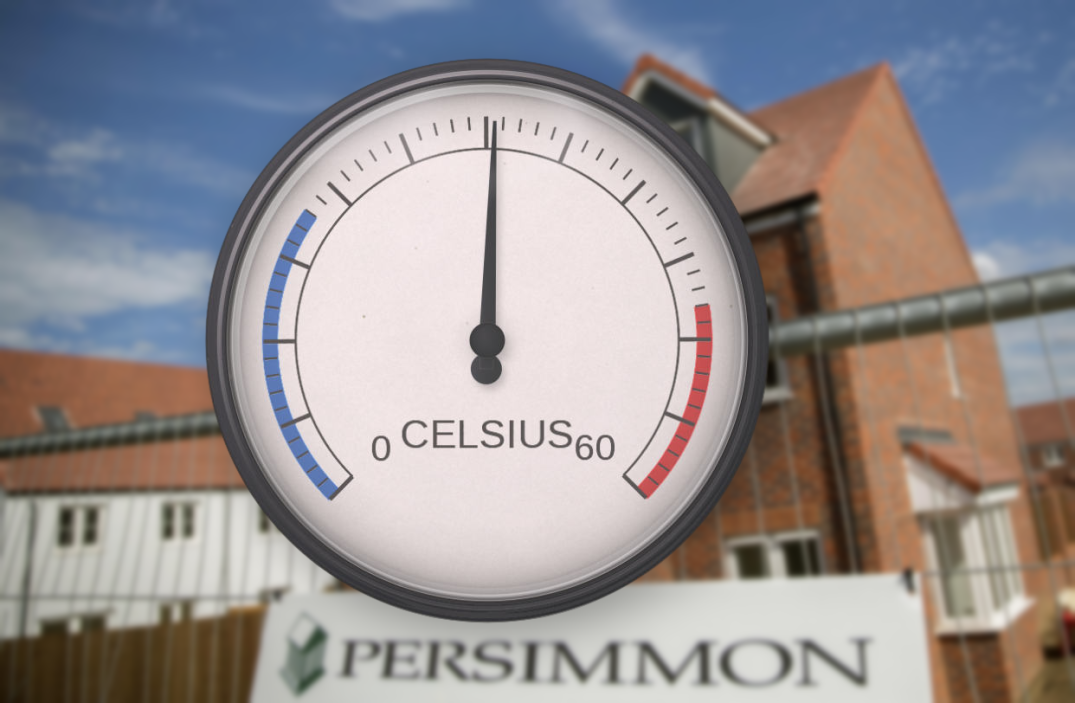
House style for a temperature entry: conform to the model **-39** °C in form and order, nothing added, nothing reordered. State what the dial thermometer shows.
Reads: **30.5** °C
